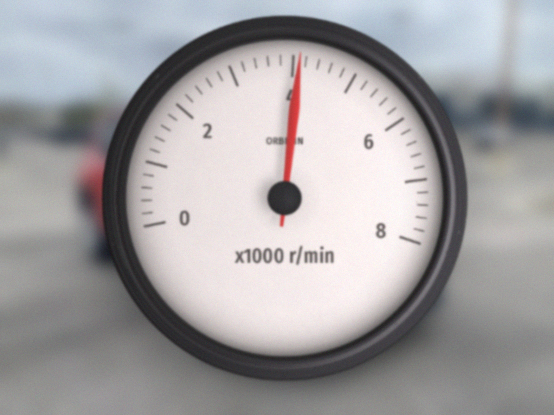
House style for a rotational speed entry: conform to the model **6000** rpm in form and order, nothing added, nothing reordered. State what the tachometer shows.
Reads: **4100** rpm
